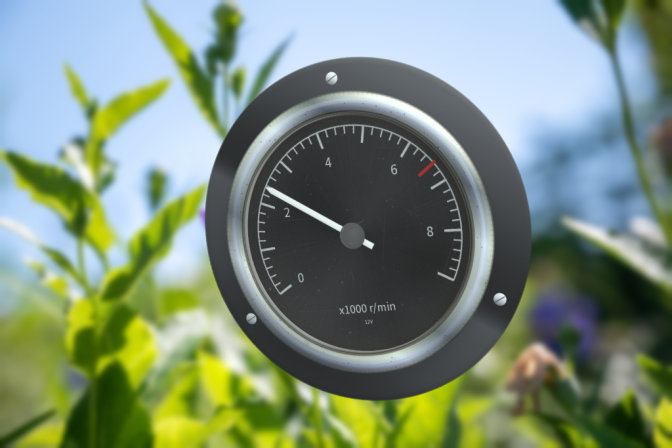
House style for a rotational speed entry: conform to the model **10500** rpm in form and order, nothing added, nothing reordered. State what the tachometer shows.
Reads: **2400** rpm
